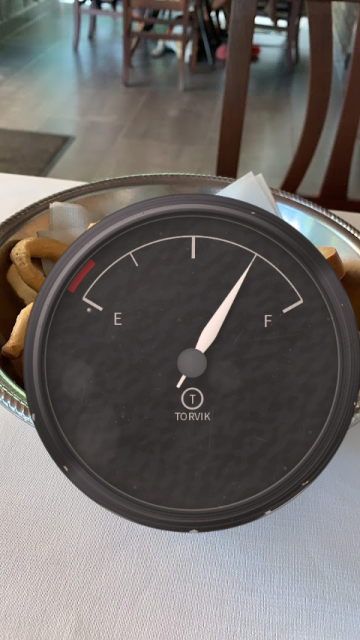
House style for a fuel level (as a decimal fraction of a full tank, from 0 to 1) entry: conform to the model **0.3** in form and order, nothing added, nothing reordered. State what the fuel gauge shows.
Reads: **0.75**
